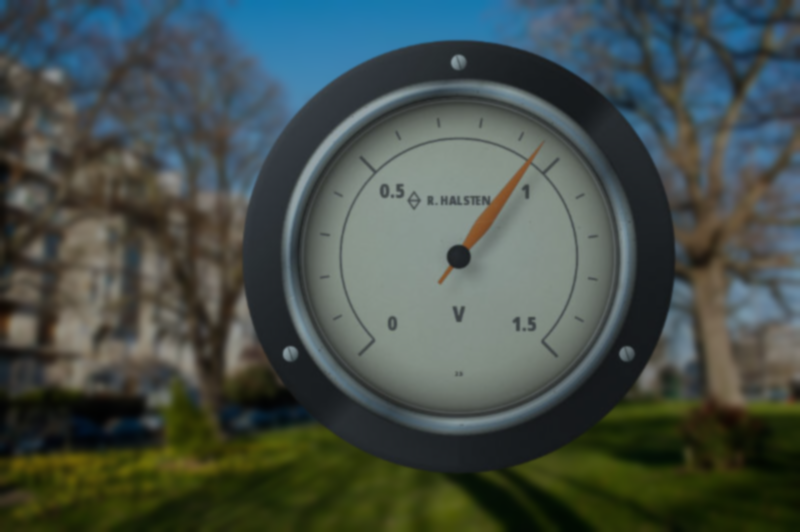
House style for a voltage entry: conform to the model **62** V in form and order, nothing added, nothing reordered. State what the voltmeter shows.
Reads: **0.95** V
